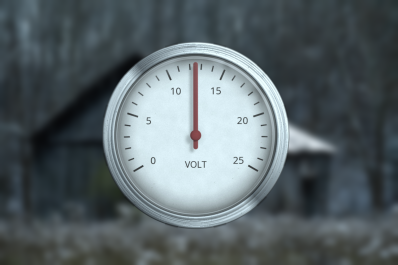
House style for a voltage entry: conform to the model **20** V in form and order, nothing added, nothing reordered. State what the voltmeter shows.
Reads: **12.5** V
